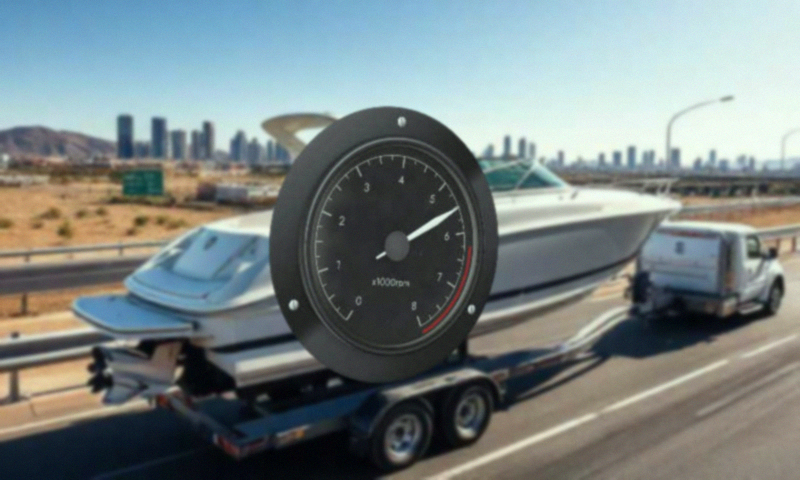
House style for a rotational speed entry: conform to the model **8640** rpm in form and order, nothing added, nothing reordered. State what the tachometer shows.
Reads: **5500** rpm
